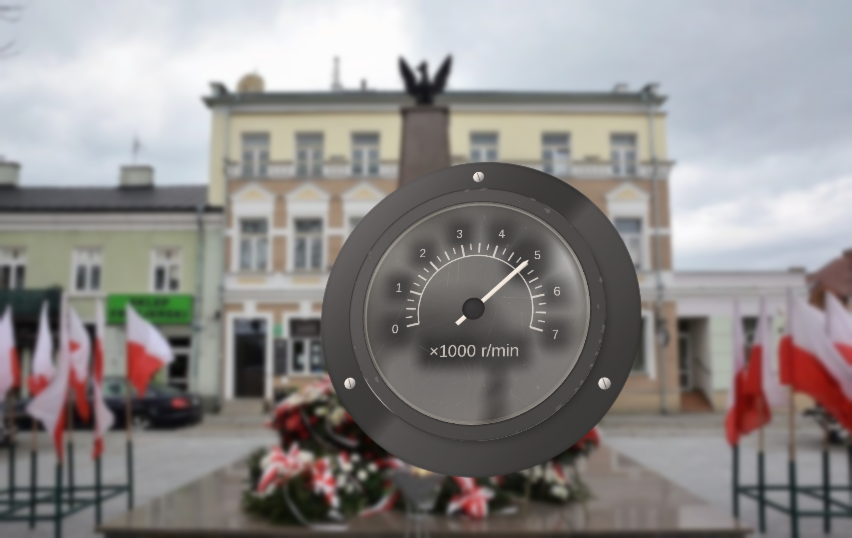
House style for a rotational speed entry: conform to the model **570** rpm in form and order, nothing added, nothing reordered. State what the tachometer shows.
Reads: **5000** rpm
